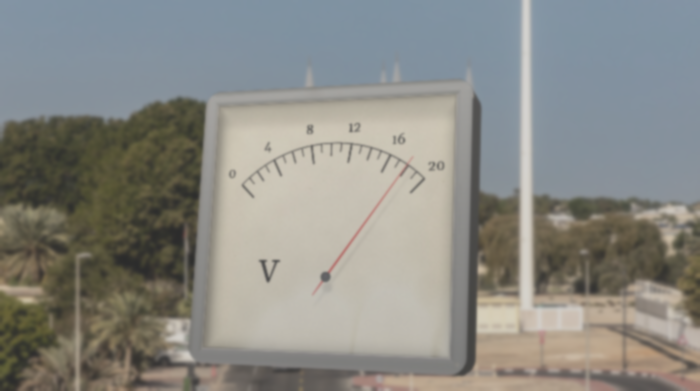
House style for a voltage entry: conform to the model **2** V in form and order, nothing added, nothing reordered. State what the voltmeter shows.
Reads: **18** V
